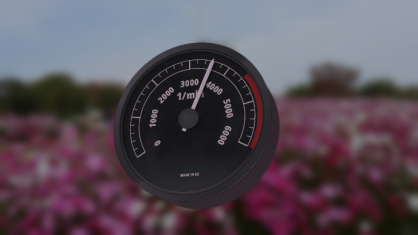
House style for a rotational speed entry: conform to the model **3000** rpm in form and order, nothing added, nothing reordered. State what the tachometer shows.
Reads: **3600** rpm
